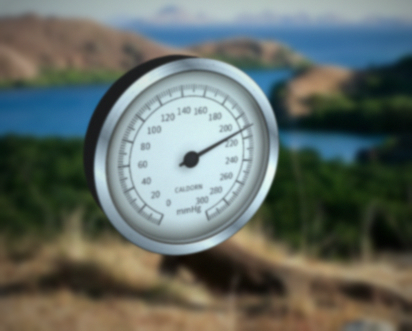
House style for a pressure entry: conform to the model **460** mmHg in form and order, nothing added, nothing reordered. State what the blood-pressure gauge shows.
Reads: **210** mmHg
